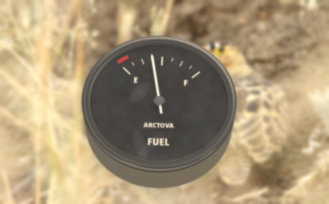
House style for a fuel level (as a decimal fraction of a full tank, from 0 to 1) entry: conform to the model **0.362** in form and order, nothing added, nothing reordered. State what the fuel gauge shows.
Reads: **0.375**
